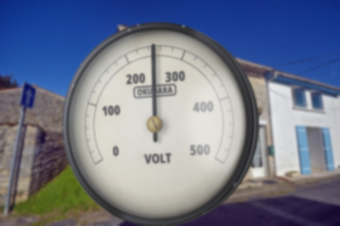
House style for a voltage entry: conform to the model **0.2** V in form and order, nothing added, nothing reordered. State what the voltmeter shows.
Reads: **250** V
